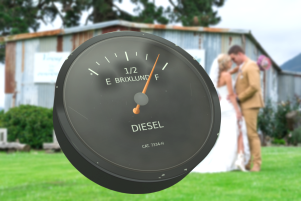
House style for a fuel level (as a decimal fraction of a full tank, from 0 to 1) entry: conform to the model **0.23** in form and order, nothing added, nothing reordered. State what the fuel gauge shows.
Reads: **0.875**
